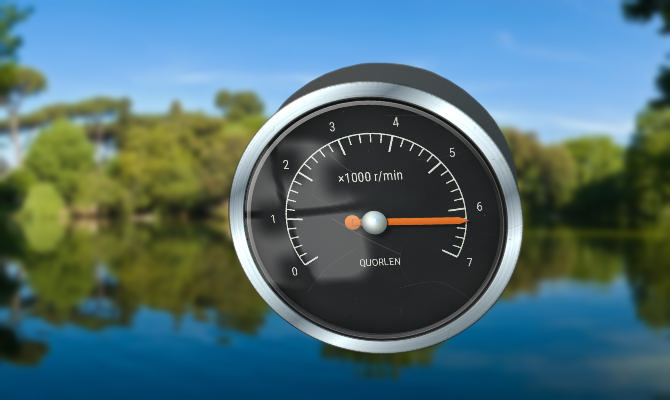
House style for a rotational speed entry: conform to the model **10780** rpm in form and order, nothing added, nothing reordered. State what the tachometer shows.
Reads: **6200** rpm
